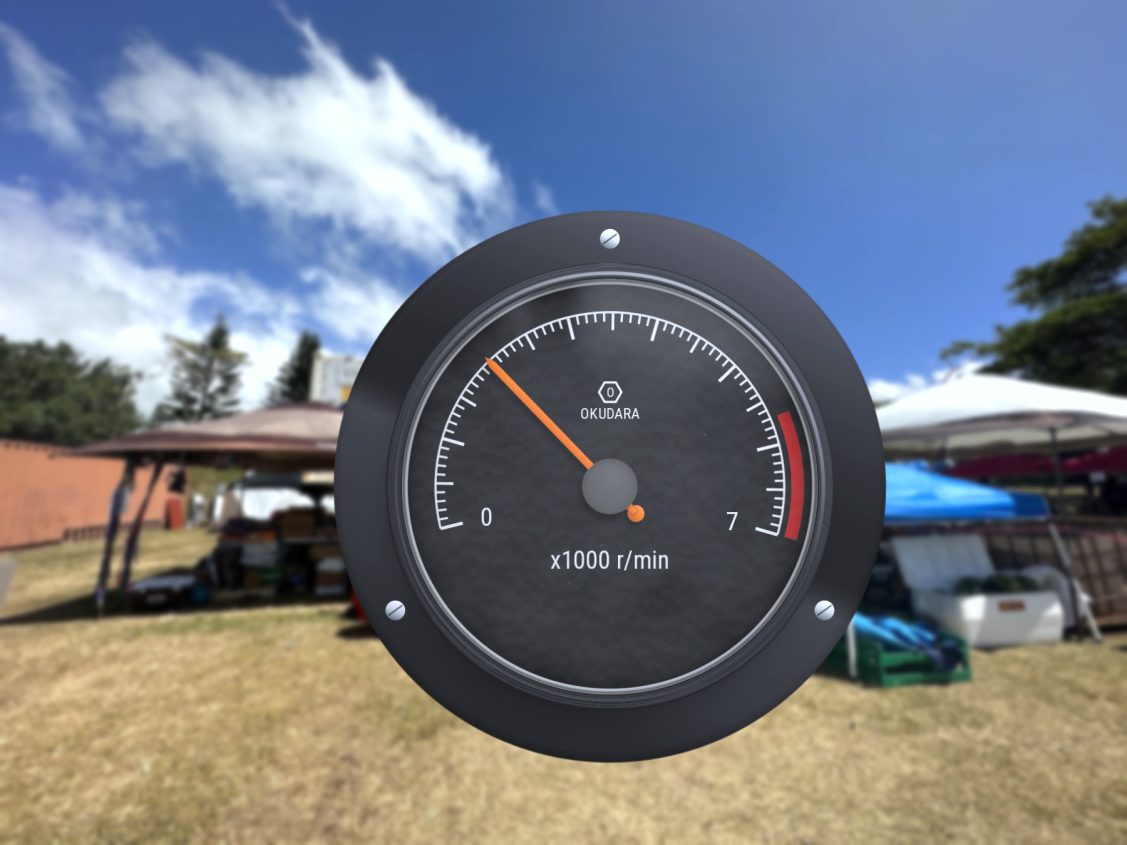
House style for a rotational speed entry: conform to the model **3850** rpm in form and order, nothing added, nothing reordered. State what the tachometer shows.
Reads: **2000** rpm
